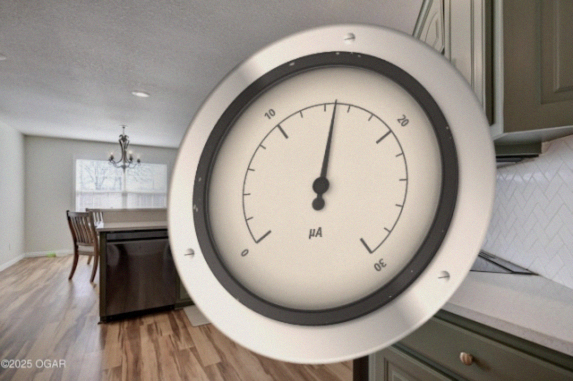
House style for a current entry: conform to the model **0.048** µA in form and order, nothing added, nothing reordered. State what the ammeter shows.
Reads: **15** µA
